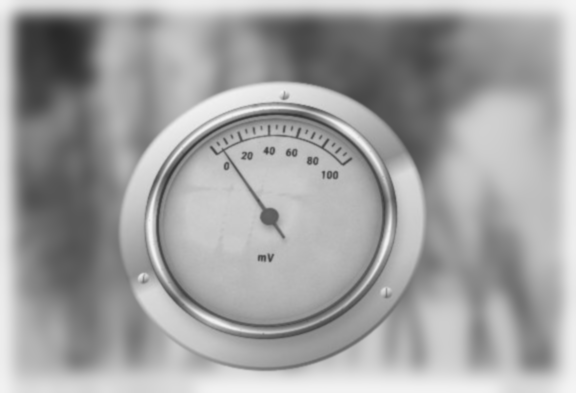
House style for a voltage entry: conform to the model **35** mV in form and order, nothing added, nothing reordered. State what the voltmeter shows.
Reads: **5** mV
